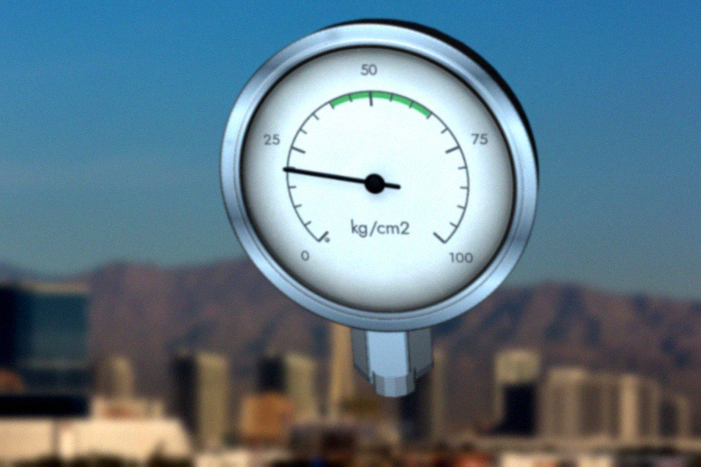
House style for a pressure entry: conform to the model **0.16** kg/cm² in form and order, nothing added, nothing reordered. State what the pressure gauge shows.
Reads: **20** kg/cm²
